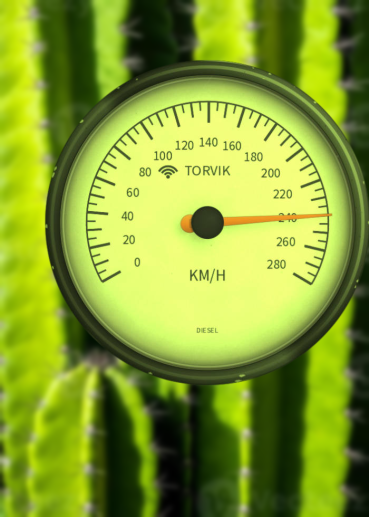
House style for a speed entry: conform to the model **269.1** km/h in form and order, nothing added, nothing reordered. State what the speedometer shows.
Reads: **240** km/h
